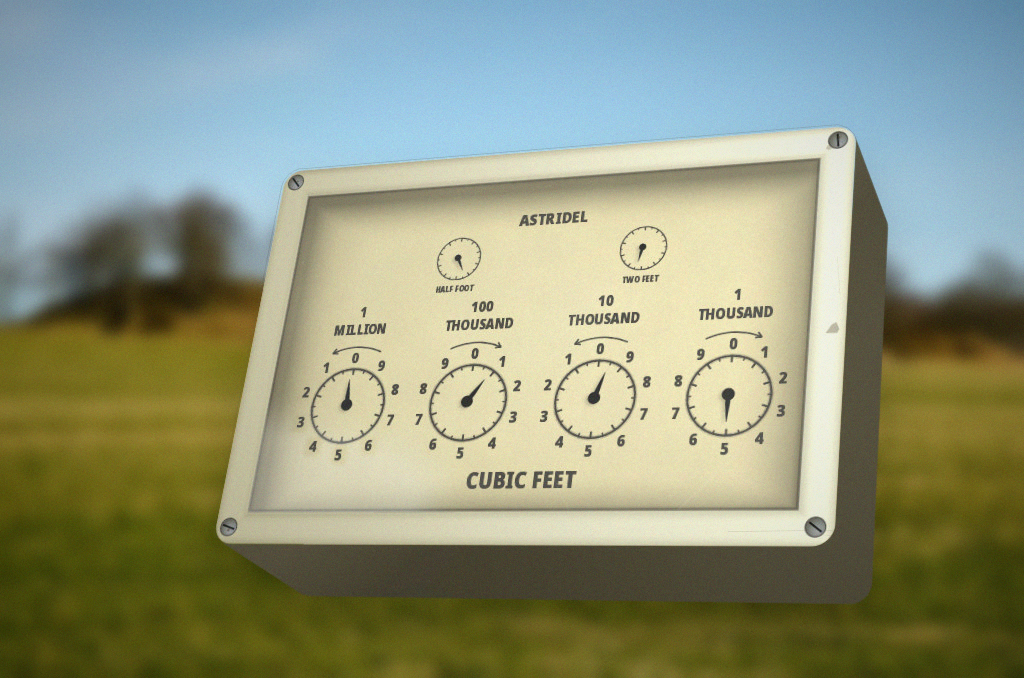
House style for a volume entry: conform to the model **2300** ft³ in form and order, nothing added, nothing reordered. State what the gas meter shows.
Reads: **9500** ft³
